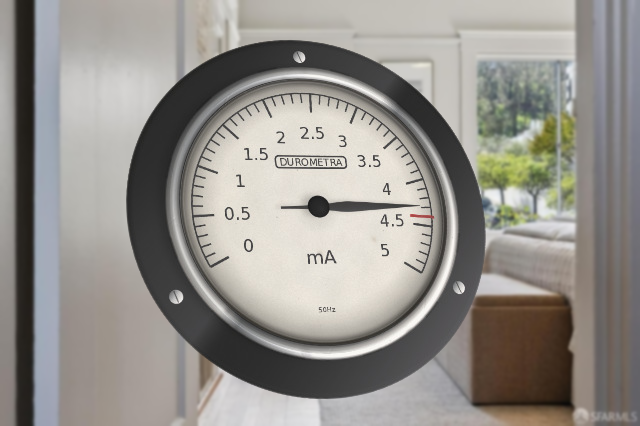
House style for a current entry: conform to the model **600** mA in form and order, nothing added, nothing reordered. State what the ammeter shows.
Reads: **4.3** mA
